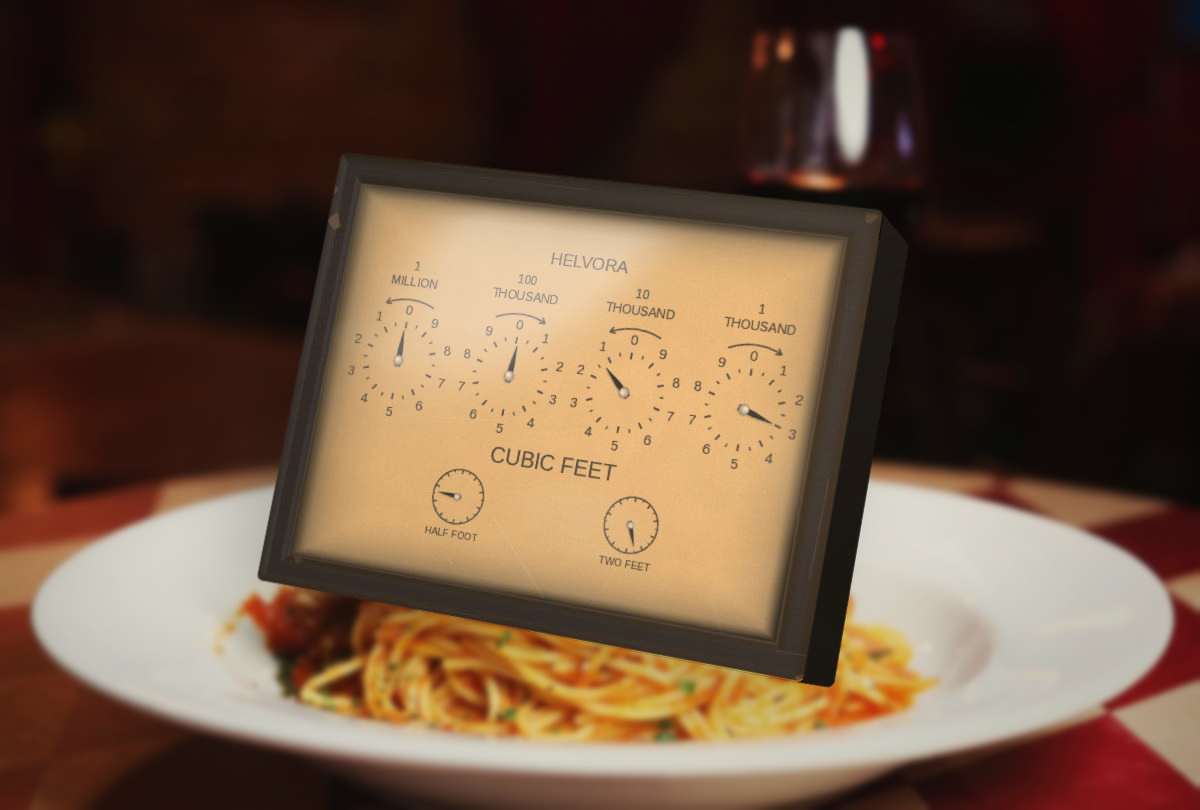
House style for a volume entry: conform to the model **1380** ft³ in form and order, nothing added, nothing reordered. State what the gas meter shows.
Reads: **1300** ft³
